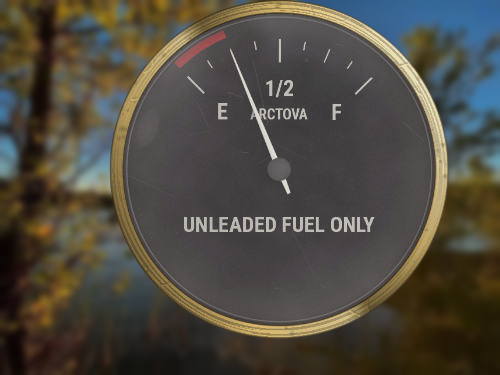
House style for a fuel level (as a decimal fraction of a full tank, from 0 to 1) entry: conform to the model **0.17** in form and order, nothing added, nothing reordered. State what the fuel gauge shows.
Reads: **0.25**
